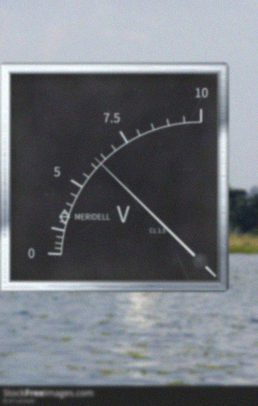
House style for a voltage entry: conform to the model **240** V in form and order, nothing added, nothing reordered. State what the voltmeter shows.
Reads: **6.25** V
